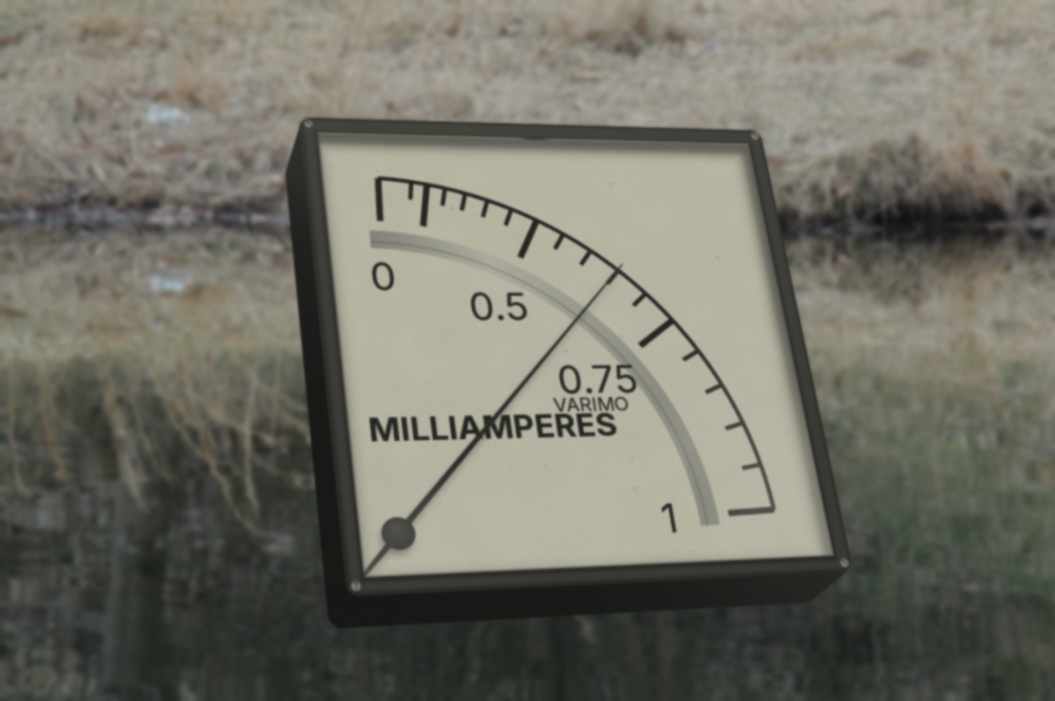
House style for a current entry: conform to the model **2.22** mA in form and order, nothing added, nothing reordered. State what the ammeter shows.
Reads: **0.65** mA
